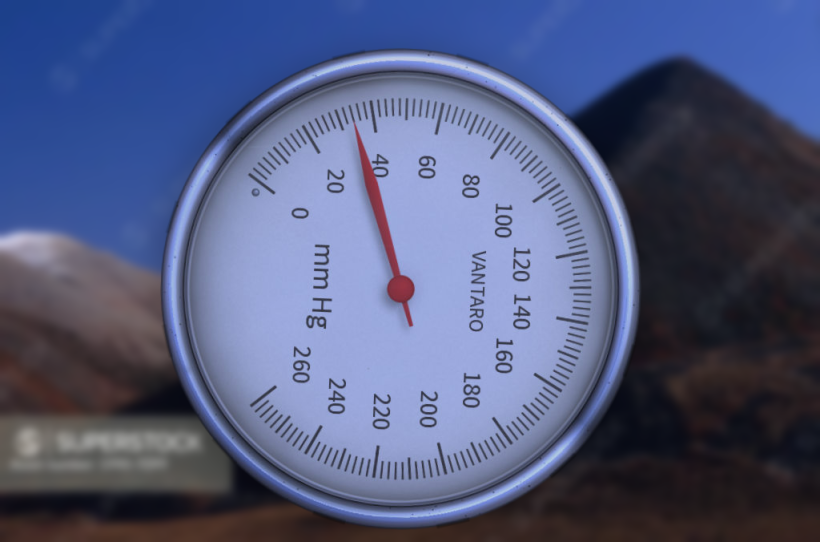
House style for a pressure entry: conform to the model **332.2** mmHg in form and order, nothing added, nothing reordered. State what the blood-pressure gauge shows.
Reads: **34** mmHg
